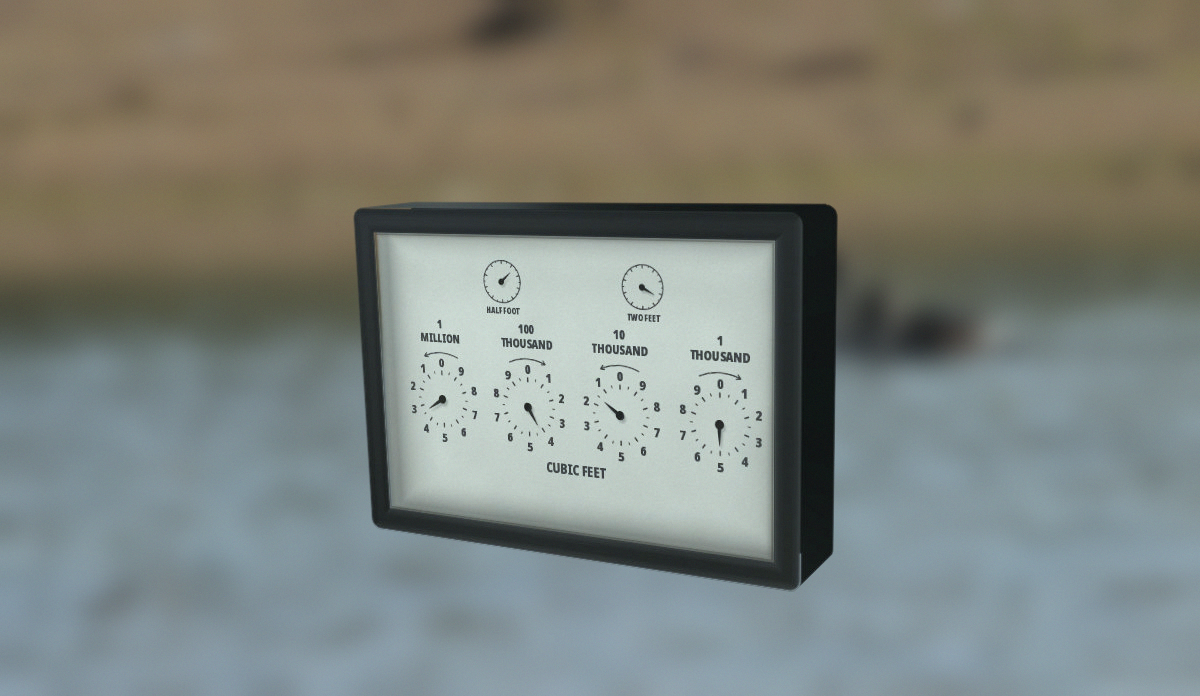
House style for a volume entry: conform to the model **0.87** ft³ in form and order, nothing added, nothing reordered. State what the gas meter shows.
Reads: **341500** ft³
